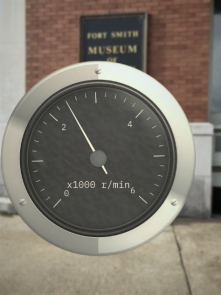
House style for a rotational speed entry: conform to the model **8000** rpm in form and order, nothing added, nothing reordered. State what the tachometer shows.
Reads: **2400** rpm
